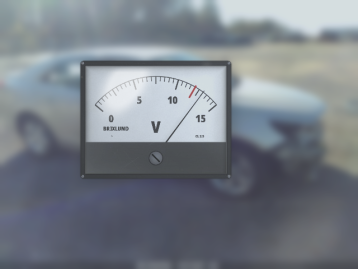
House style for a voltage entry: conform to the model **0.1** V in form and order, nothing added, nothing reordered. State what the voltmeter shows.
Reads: **13** V
